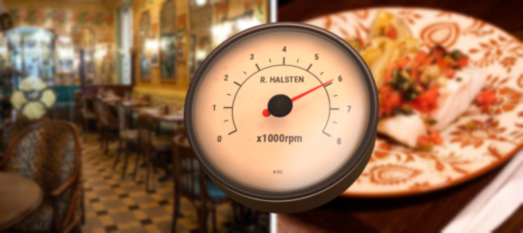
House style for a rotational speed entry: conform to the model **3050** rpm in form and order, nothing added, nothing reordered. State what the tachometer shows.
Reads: **6000** rpm
